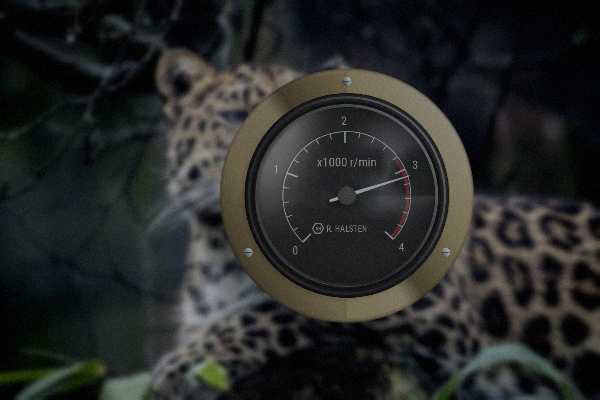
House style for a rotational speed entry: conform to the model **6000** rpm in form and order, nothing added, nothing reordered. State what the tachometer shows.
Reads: **3100** rpm
